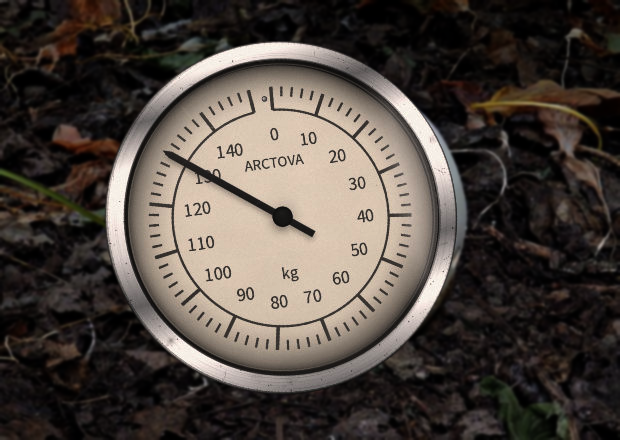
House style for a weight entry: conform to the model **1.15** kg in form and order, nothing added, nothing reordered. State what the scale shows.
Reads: **130** kg
